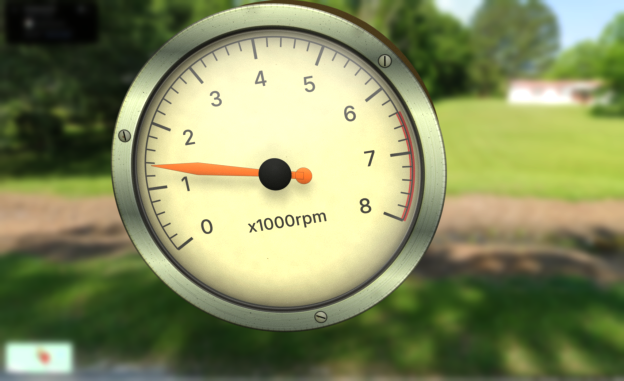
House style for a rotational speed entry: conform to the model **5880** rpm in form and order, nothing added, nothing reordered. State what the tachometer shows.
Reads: **1400** rpm
